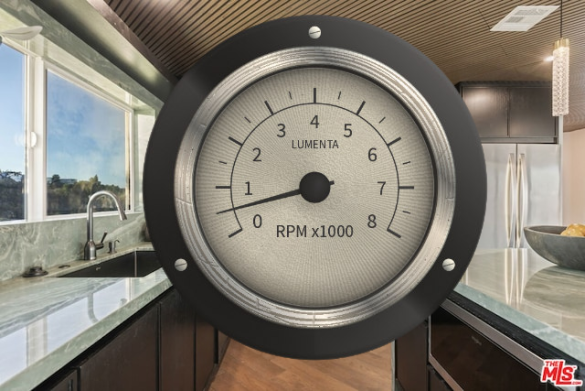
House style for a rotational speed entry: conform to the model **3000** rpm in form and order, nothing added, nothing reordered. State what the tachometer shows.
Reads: **500** rpm
